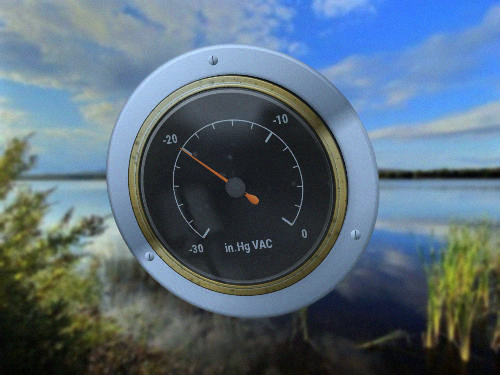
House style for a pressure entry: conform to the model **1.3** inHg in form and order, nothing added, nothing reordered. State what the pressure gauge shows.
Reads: **-20** inHg
